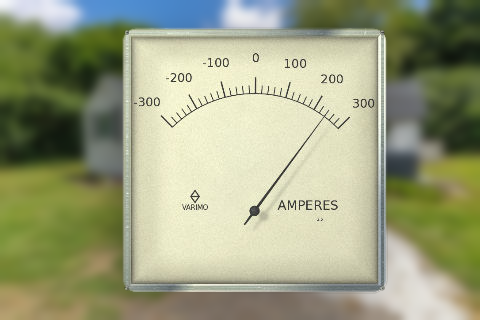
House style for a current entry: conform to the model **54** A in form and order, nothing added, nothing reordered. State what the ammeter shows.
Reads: **240** A
